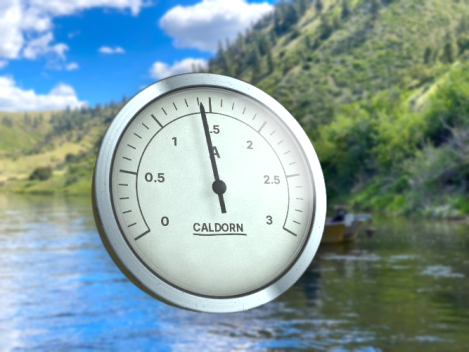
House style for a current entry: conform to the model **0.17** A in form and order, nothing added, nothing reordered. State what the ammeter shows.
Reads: **1.4** A
